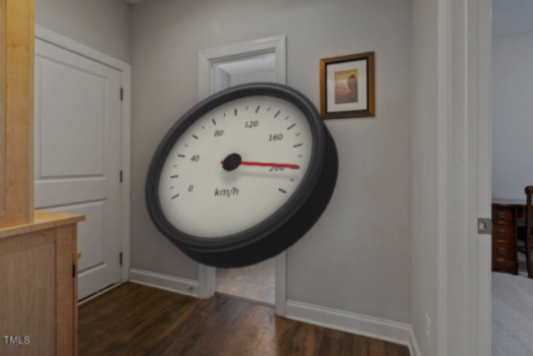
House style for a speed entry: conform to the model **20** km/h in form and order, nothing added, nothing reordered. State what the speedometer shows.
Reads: **200** km/h
